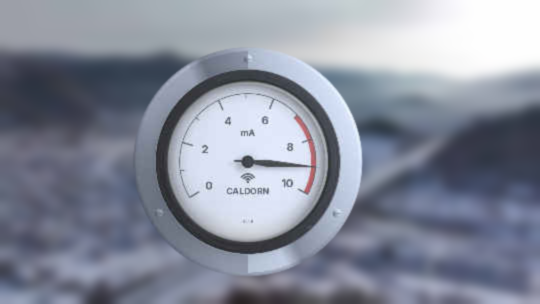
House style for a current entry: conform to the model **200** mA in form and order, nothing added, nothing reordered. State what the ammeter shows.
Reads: **9** mA
